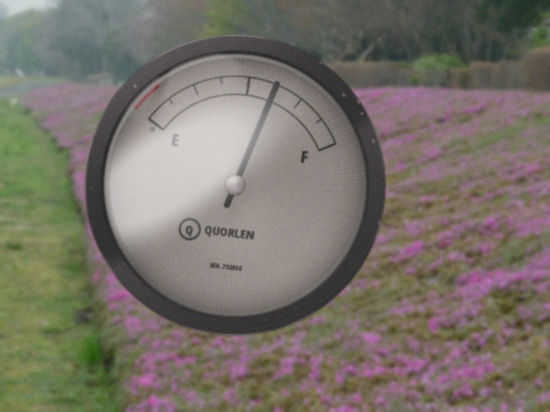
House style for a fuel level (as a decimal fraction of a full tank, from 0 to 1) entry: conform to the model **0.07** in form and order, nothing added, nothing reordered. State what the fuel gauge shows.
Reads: **0.625**
